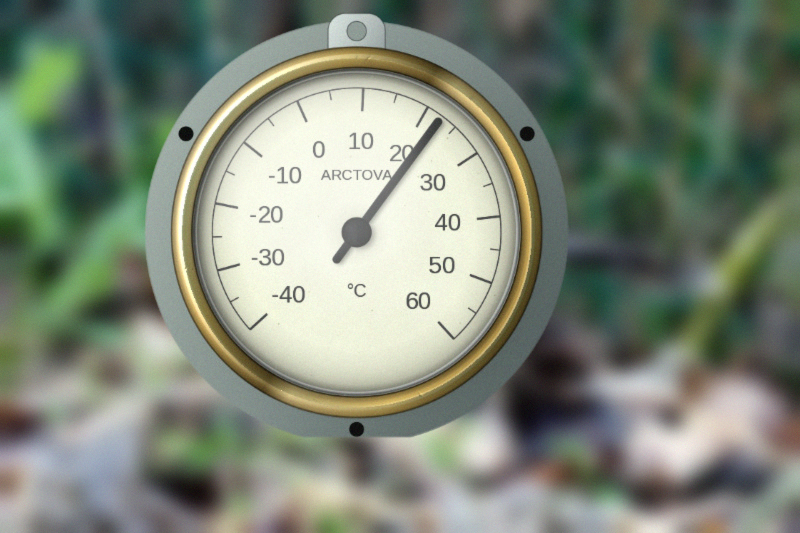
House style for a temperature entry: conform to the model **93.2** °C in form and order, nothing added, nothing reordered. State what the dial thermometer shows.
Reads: **22.5** °C
